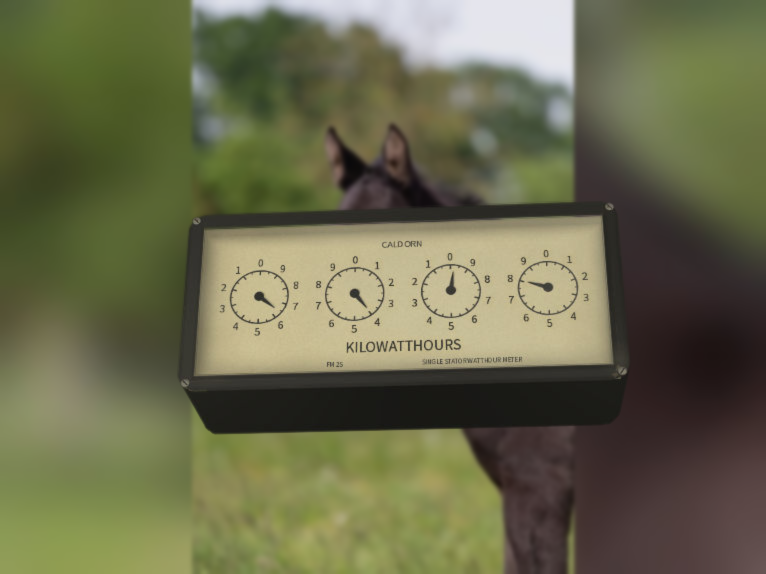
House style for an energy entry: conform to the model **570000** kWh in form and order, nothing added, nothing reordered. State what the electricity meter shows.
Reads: **6398** kWh
